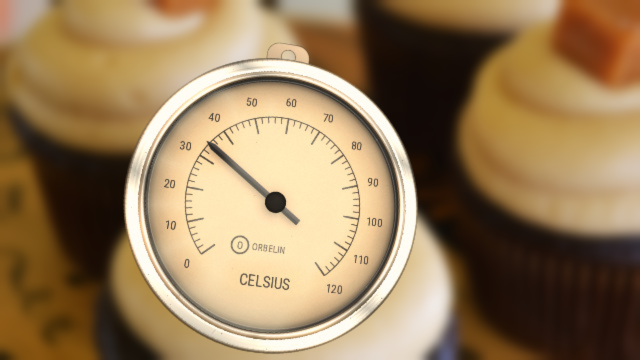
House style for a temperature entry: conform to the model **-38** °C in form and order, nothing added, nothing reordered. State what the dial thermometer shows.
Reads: **34** °C
